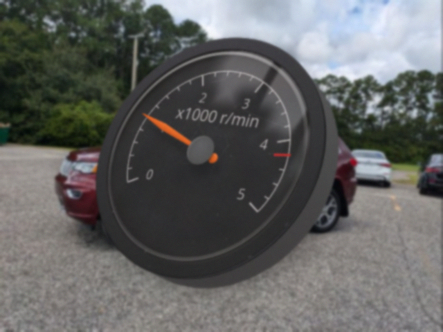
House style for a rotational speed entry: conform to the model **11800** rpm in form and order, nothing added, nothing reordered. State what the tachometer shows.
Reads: **1000** rpm
